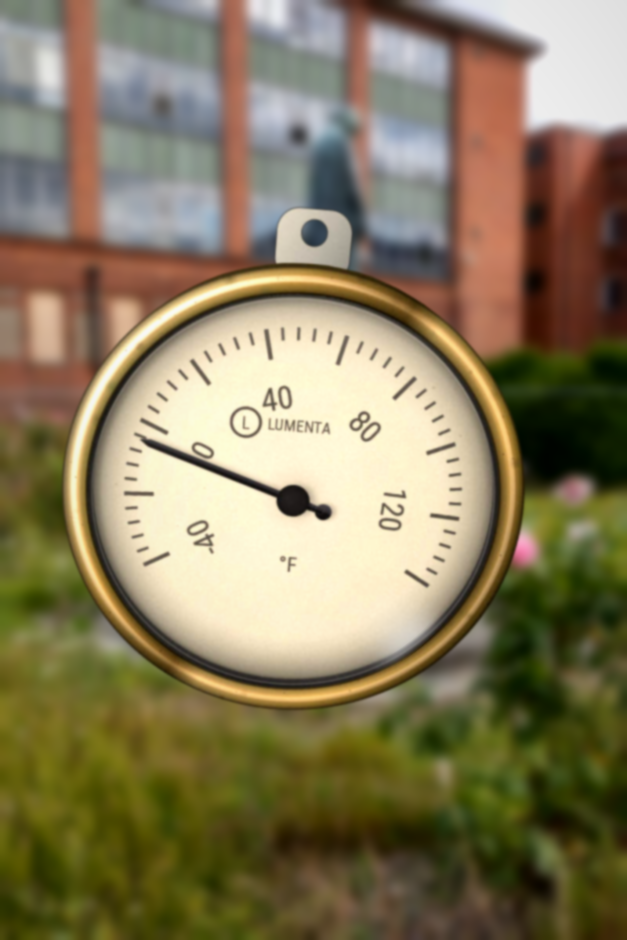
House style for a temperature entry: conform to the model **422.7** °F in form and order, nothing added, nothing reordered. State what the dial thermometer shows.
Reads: **-4** °F
